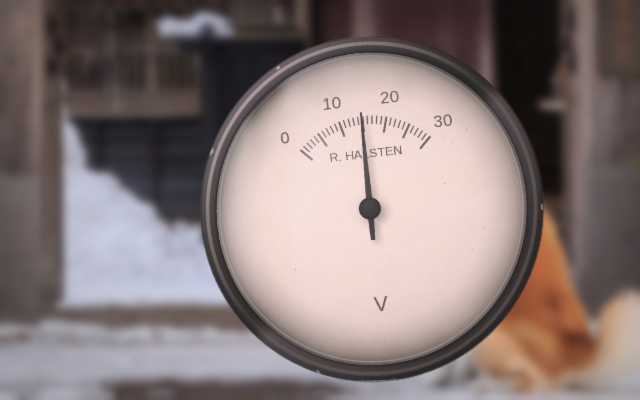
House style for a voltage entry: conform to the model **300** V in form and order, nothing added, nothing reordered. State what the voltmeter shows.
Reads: **15** V
